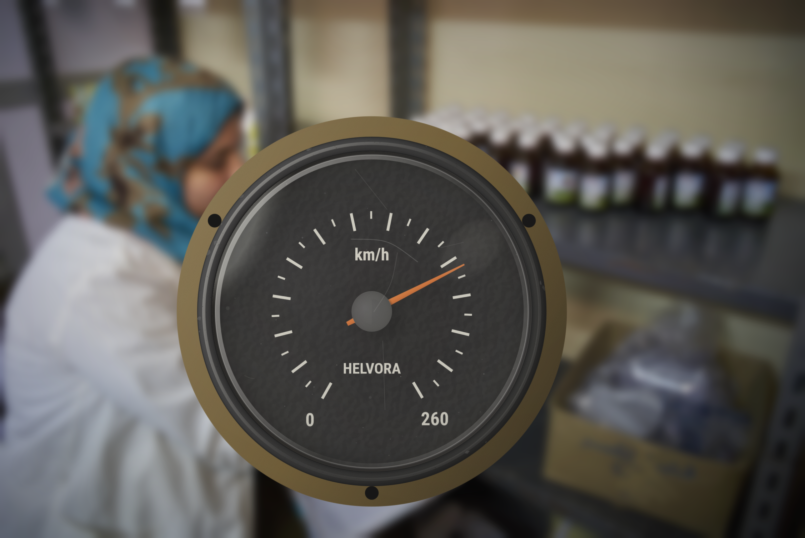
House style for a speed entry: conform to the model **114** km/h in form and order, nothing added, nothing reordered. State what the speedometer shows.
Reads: **185** km/h
